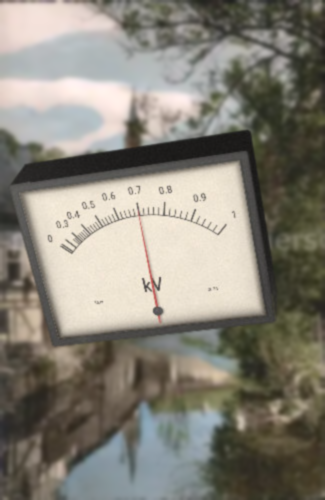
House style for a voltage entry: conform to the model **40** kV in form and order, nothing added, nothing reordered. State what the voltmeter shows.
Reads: **0.7** kV
